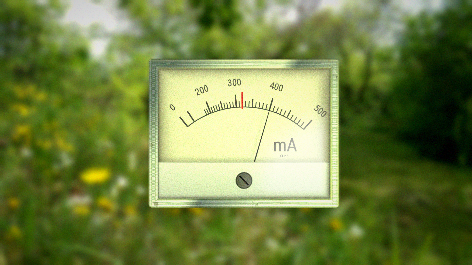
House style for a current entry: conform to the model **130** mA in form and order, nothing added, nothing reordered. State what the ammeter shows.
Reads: **400** mA
